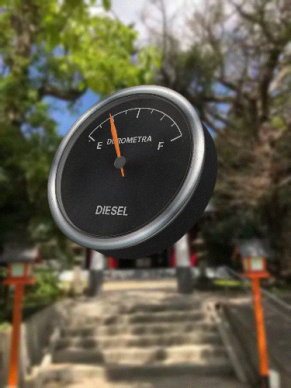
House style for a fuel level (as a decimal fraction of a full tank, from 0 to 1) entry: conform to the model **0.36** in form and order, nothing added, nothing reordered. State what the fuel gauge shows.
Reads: **0.25**
